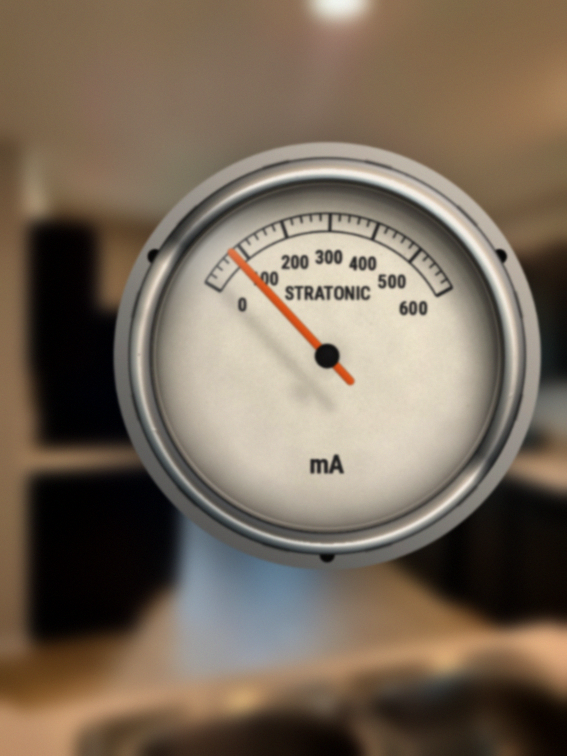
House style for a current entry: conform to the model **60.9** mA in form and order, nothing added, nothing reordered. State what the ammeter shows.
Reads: **80** mA
